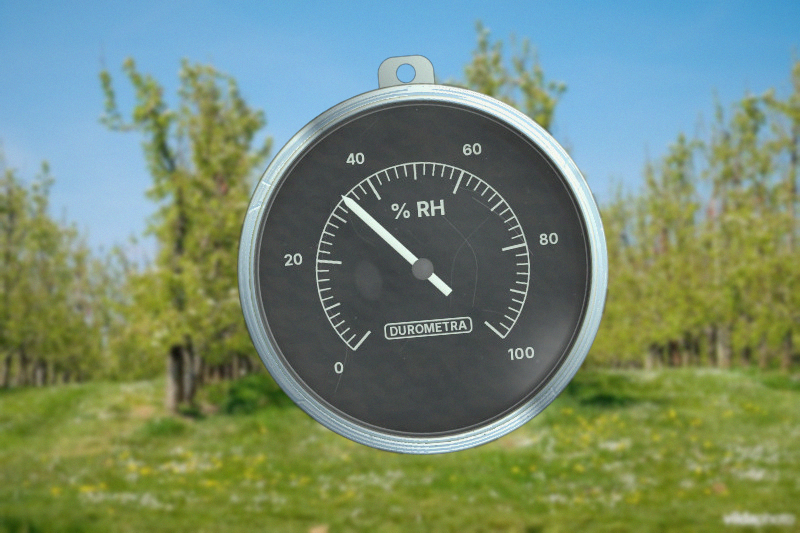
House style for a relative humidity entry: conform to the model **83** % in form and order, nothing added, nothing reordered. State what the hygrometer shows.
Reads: **34** %
